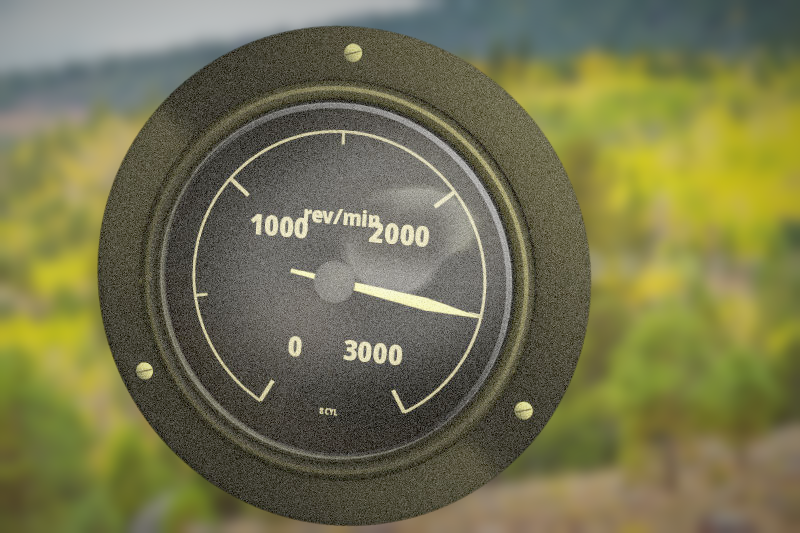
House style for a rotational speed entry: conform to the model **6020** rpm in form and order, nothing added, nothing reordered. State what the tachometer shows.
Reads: **2500** rpm
